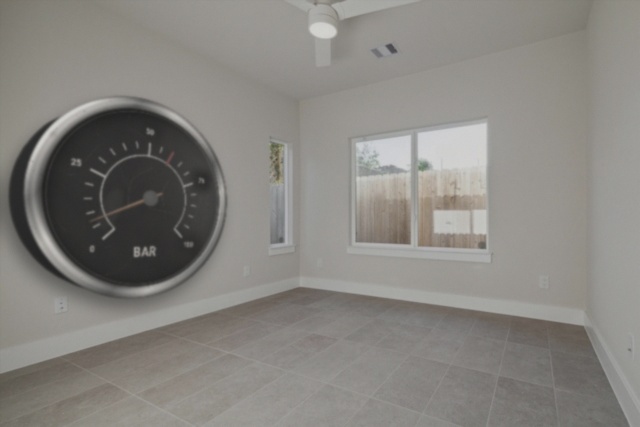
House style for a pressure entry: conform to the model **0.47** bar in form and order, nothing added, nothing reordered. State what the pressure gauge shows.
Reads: **7.5** bar
